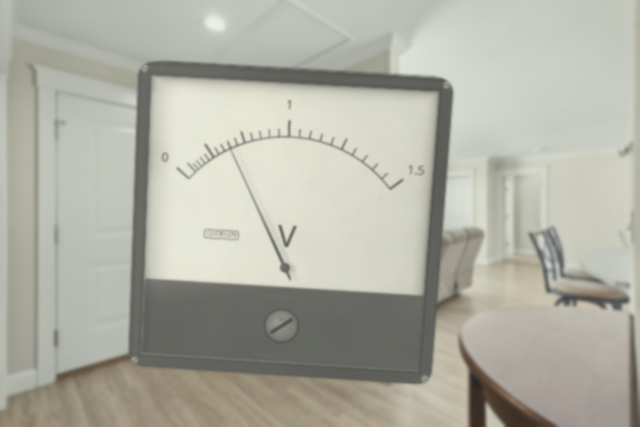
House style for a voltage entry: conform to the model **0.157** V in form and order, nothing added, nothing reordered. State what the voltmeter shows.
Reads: **0.65** V
